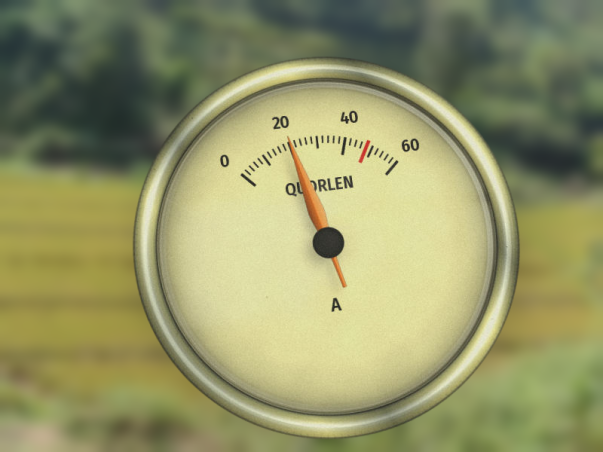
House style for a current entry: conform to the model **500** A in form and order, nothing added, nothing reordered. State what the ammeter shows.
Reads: **20** A
